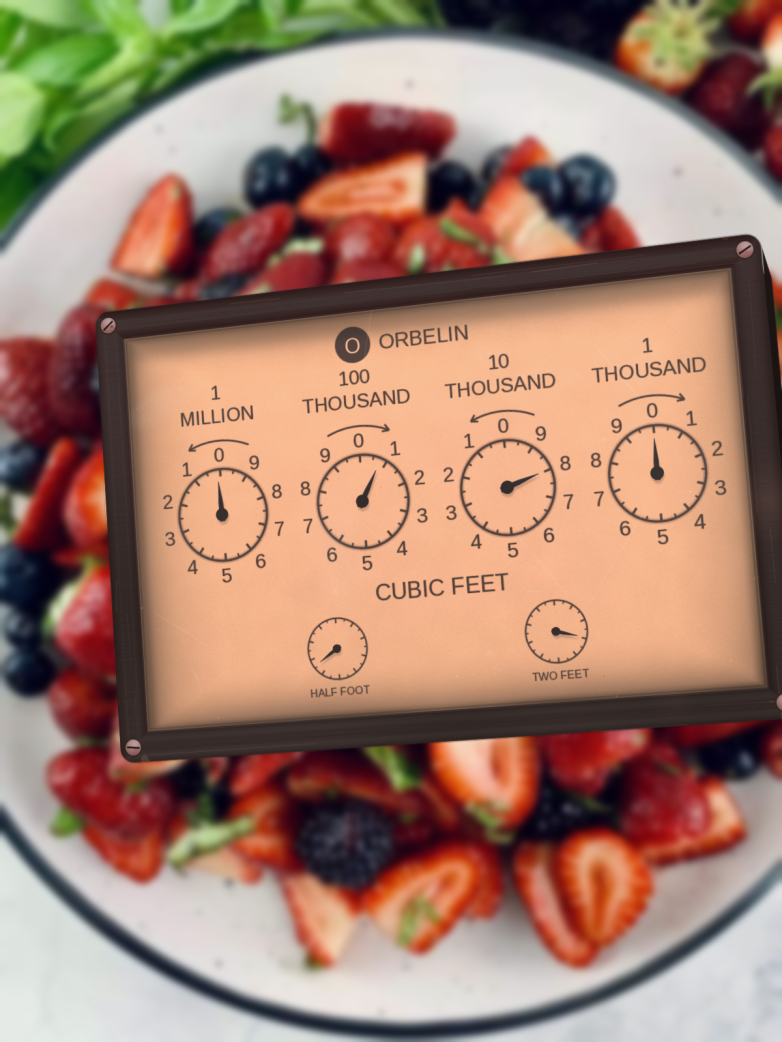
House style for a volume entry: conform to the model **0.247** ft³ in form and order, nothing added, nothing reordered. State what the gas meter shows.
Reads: **8000** ft³
